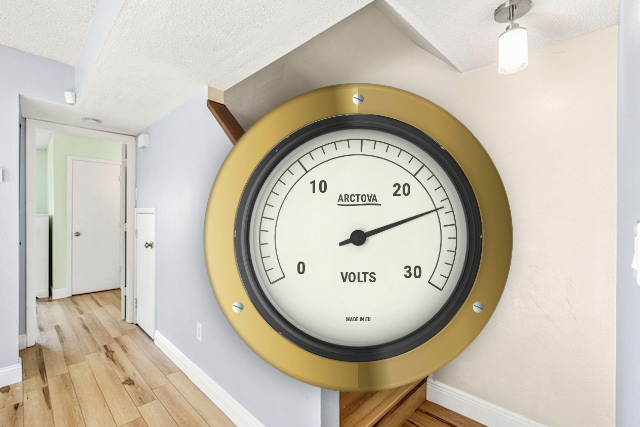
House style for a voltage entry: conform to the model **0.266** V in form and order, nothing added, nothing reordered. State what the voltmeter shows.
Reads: **23.5** V
